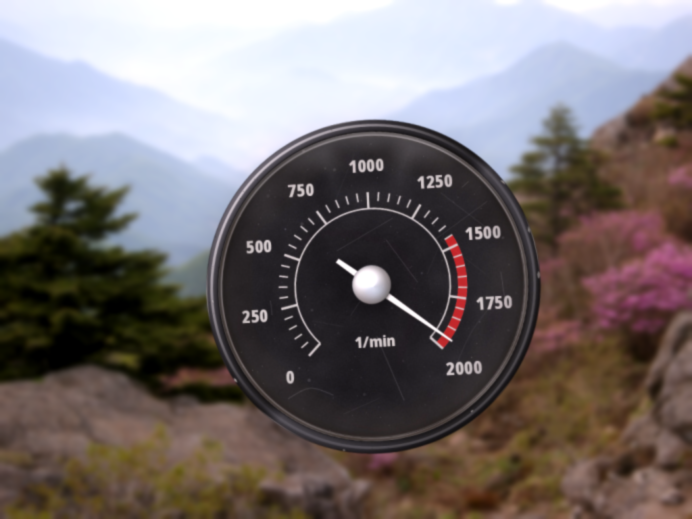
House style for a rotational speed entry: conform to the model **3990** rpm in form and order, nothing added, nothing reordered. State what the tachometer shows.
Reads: **1950** rpm
